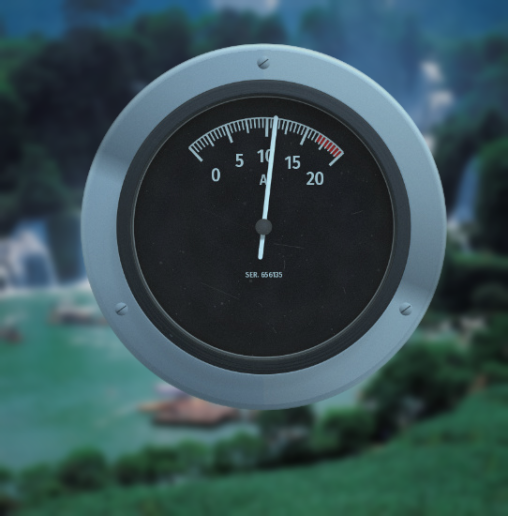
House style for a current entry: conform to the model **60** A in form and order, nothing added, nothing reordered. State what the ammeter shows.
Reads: **11** A
